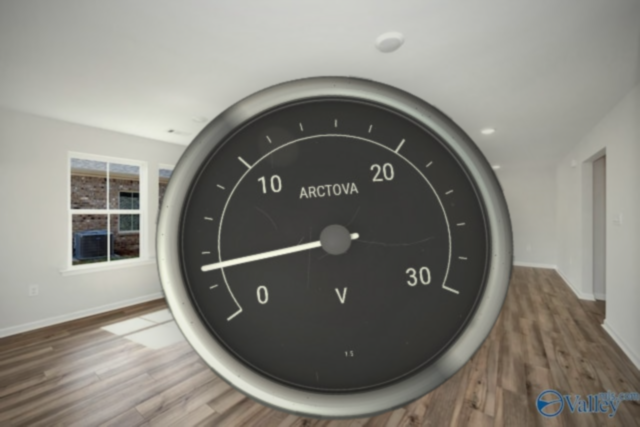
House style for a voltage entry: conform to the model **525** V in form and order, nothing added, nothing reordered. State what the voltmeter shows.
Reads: **3** V
